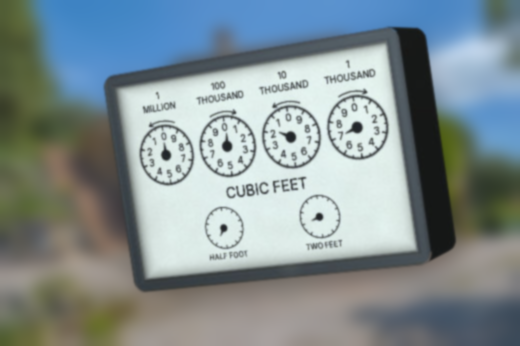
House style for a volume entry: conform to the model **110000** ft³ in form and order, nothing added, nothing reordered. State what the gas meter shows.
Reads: **1700** ft³
